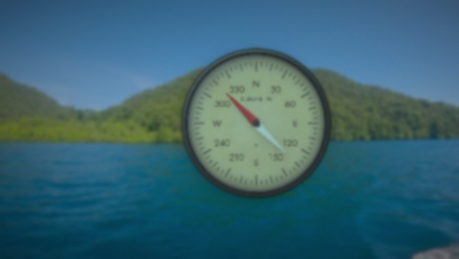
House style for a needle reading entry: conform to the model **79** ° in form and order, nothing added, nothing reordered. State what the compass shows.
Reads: **315** °
